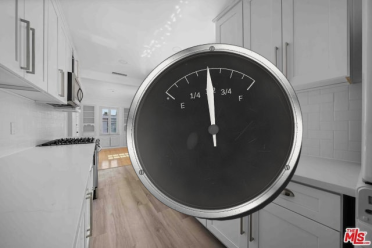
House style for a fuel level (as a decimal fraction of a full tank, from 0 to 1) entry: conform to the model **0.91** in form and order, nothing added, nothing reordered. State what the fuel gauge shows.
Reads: **0.5**
